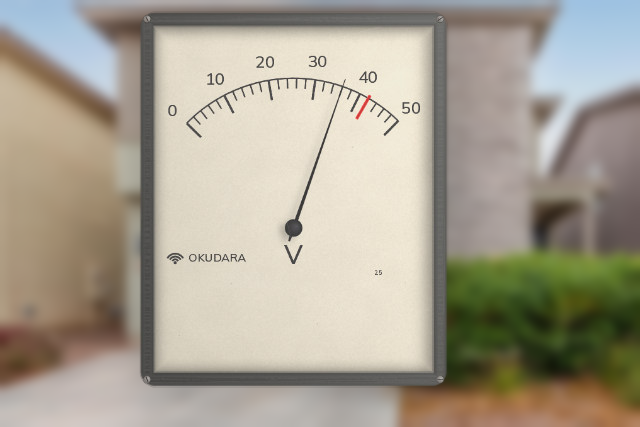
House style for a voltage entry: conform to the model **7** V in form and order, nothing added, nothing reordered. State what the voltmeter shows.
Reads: **36** V
